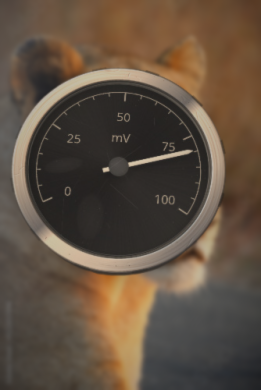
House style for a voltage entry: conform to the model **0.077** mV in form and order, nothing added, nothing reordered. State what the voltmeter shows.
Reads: **80** mV
